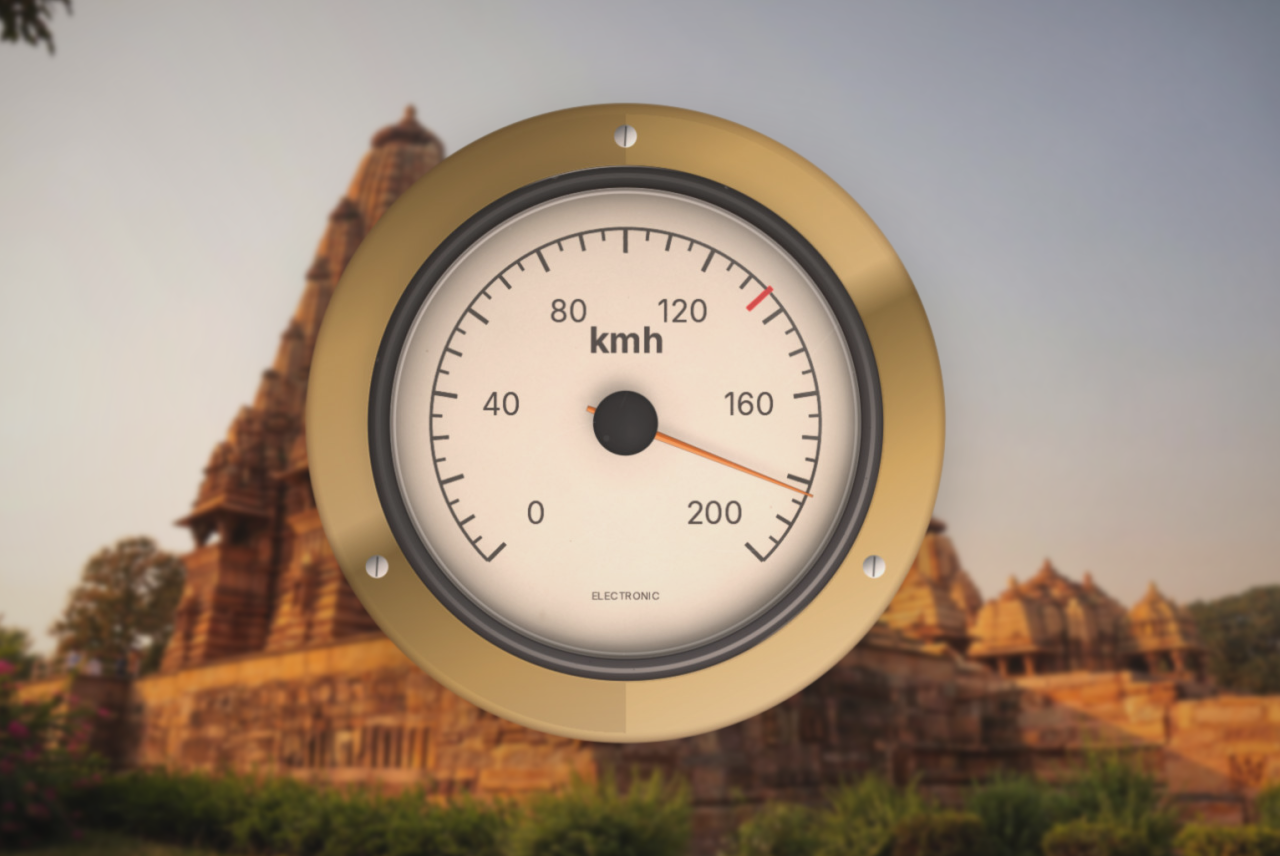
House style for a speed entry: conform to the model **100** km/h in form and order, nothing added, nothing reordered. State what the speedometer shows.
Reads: **182.5** km/h
